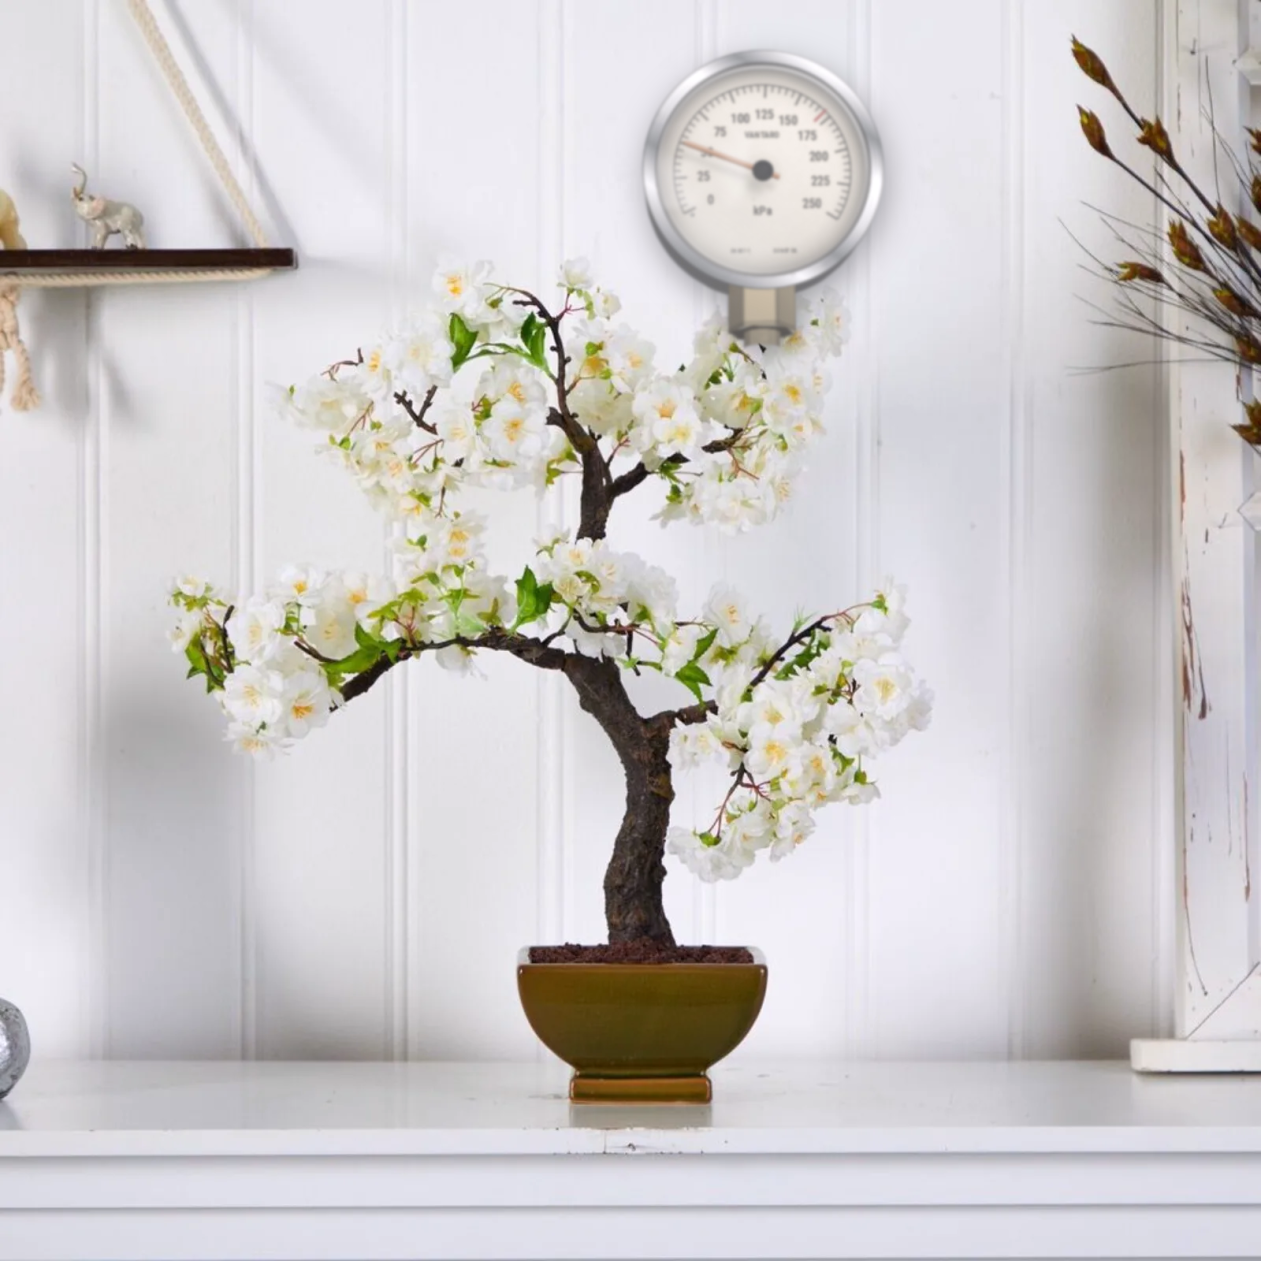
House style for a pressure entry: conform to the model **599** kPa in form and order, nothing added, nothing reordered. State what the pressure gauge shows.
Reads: **50** kPa
